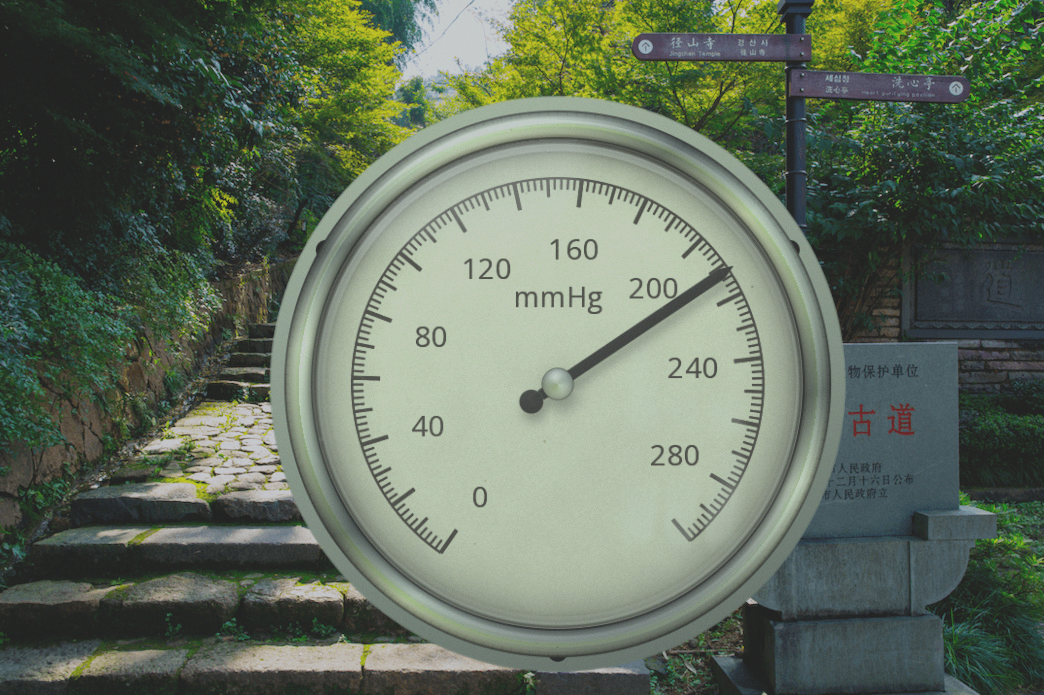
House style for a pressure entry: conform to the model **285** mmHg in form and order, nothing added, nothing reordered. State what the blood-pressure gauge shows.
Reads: **212** mmHg
